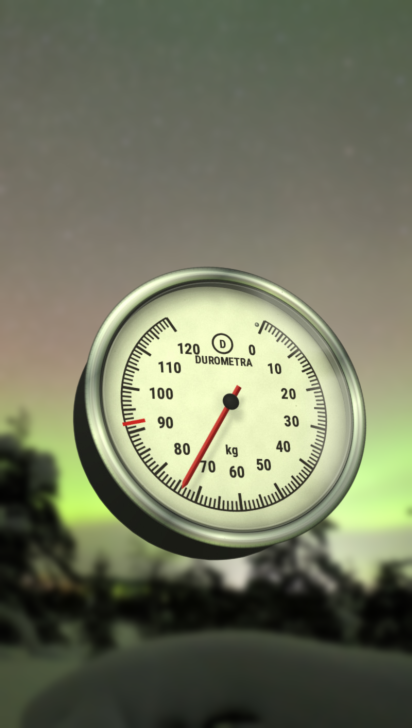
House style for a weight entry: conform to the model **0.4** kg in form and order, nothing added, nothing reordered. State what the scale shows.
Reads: **74** kg
